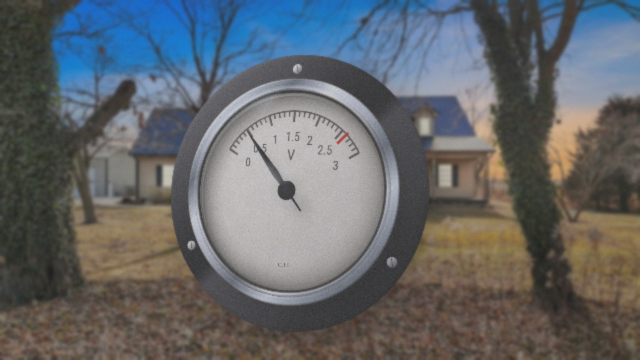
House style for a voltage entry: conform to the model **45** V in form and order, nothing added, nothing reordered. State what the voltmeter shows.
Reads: **0.5** V
